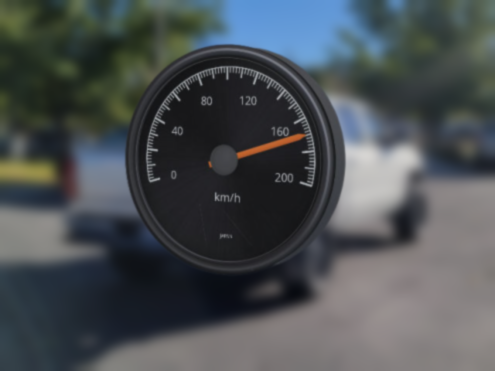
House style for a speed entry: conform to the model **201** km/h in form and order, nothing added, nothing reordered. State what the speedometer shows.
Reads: **170** km/h
